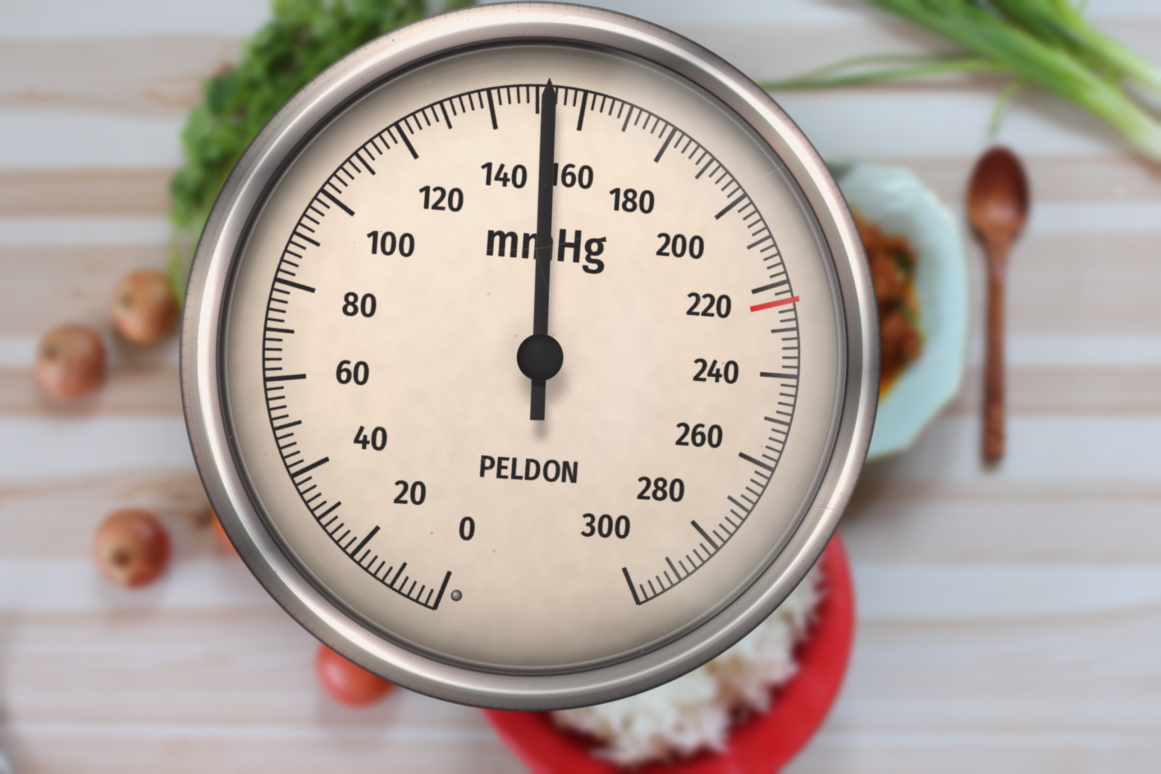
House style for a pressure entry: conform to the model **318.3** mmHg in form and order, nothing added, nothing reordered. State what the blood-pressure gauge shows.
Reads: **152** mmHg
